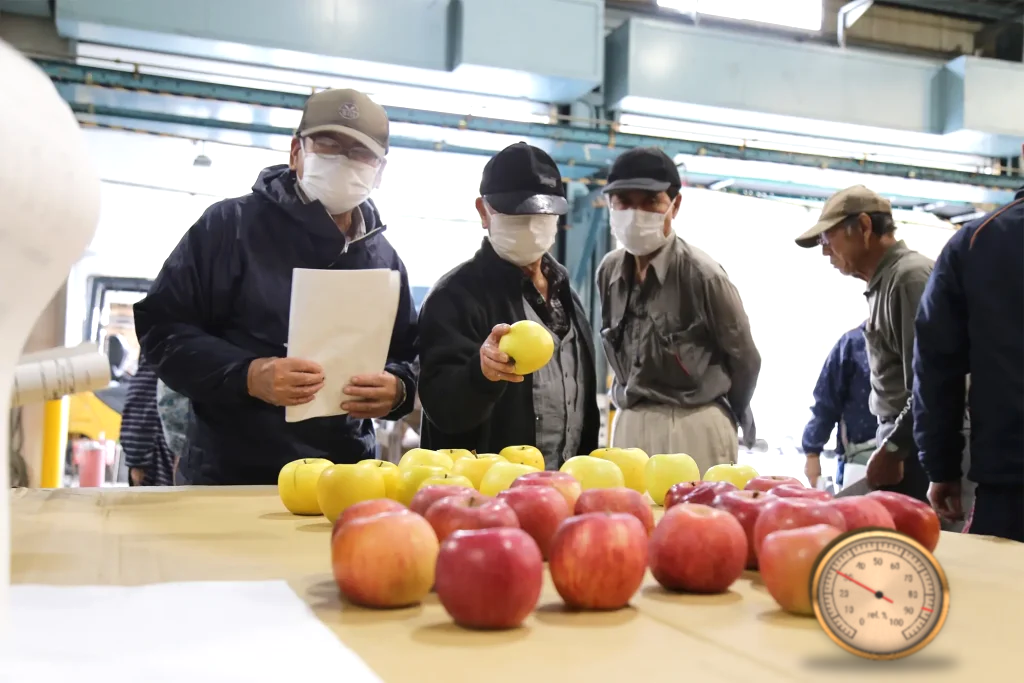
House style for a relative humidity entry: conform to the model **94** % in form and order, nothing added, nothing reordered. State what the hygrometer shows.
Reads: **30** %
